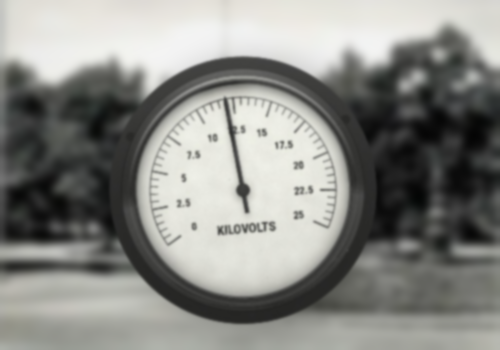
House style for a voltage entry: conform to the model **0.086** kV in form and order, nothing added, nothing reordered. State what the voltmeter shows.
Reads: **12** kV
